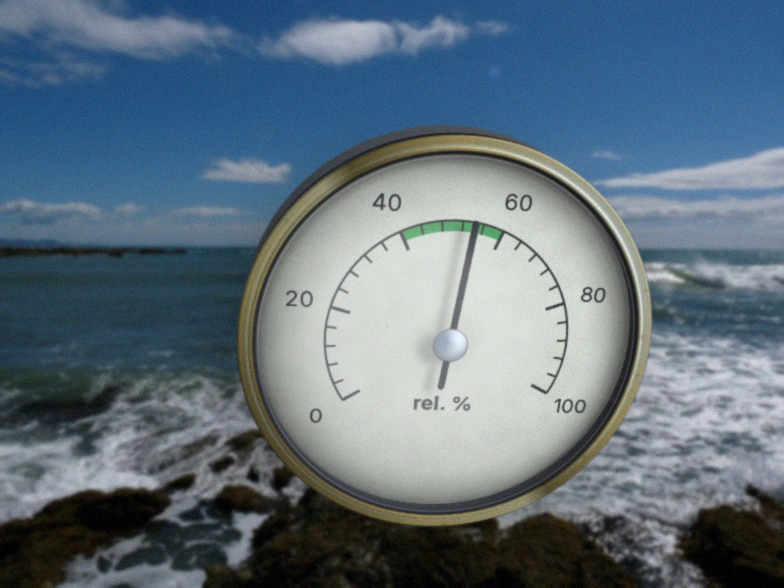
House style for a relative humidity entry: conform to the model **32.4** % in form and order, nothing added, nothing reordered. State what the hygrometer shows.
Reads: **54** %
